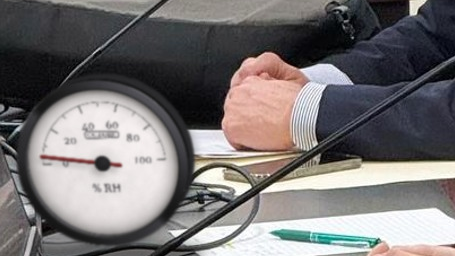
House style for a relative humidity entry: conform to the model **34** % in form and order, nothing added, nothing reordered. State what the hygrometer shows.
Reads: **5** %
